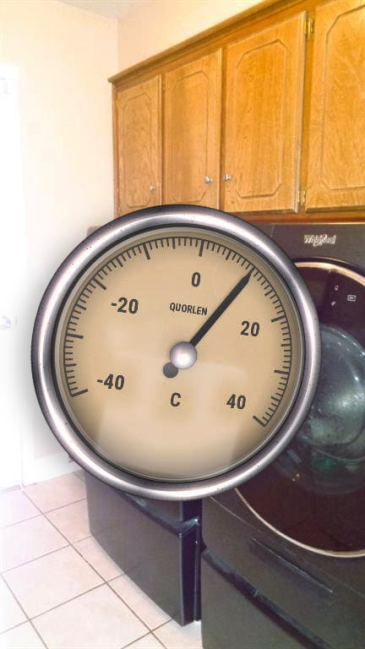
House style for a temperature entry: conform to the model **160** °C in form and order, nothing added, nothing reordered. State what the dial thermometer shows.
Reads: **10** °C
